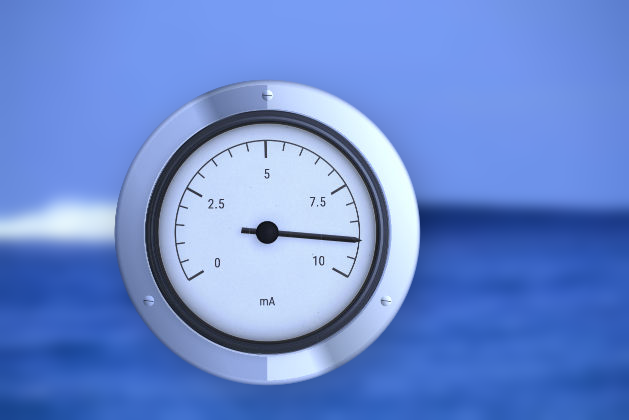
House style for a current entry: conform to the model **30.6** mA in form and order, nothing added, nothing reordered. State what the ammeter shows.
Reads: **9** mA
